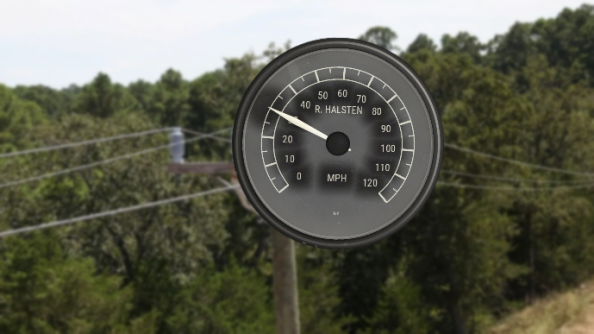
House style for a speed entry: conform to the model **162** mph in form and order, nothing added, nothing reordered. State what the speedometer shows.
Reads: **30** mph
